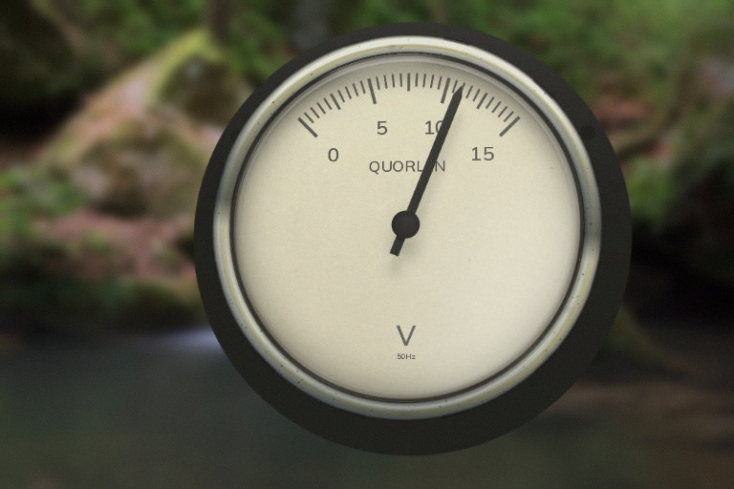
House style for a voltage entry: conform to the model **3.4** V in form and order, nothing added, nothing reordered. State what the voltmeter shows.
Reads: **11** V
